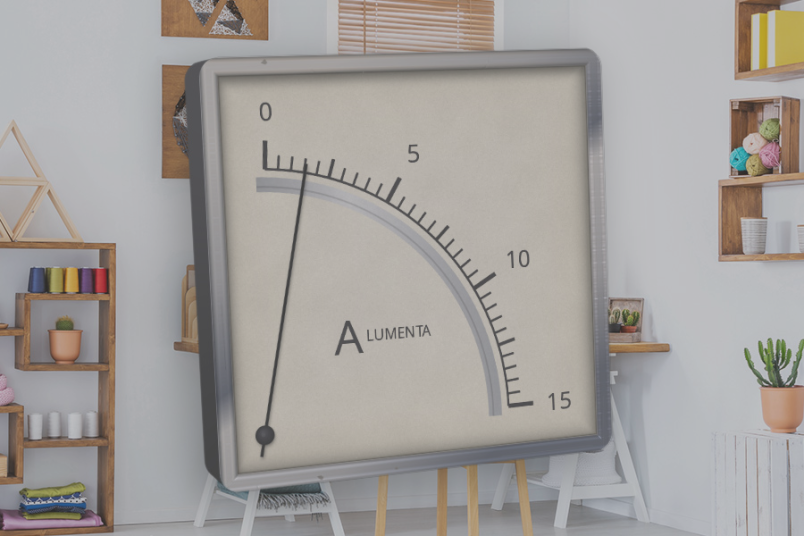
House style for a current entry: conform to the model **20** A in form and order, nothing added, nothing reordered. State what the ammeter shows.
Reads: **1.5** A
